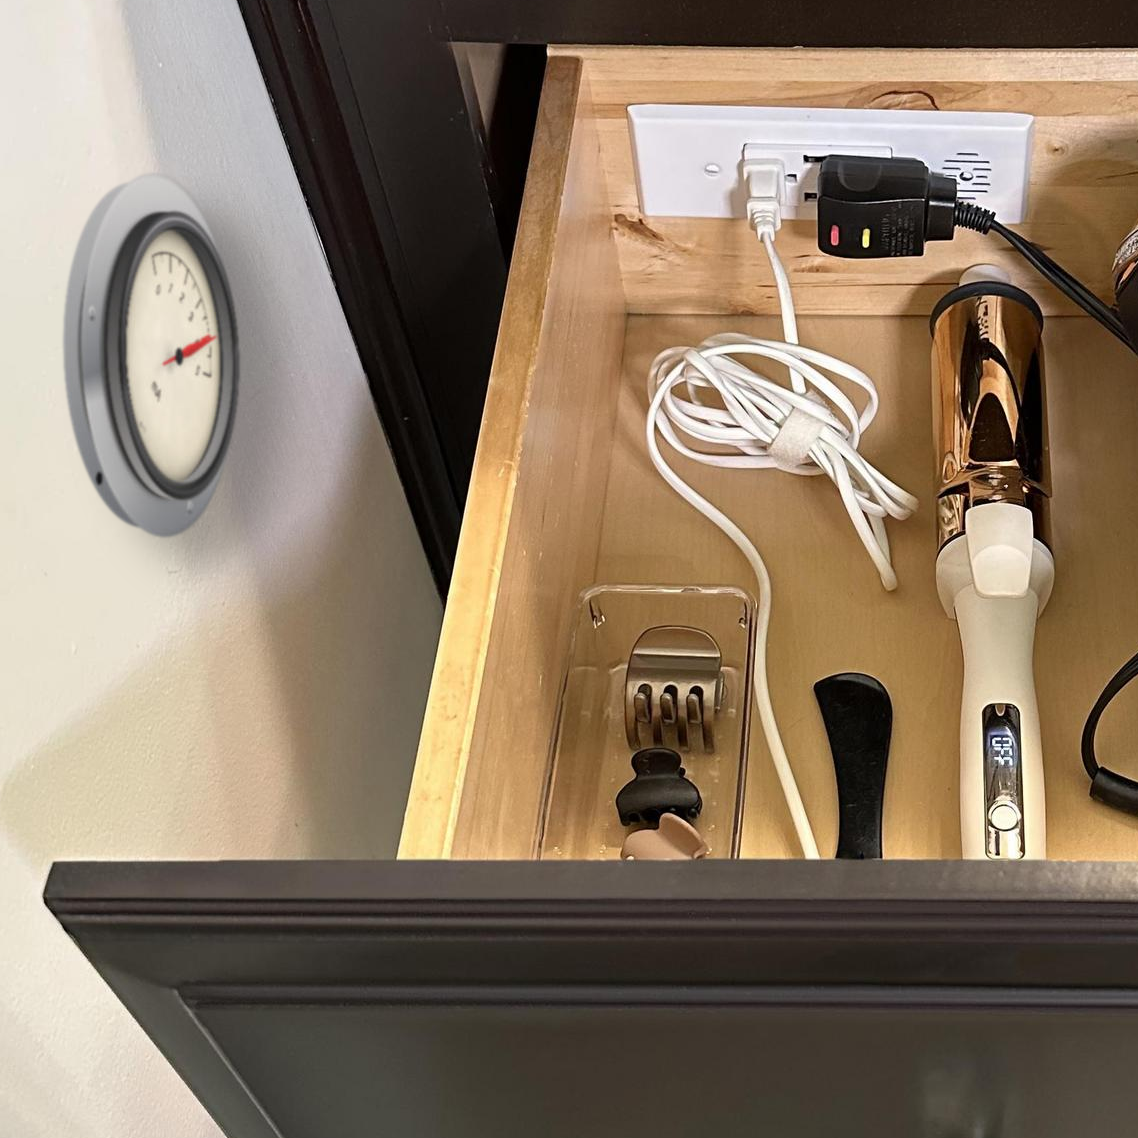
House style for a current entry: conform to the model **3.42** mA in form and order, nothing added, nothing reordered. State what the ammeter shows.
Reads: **4** mA
